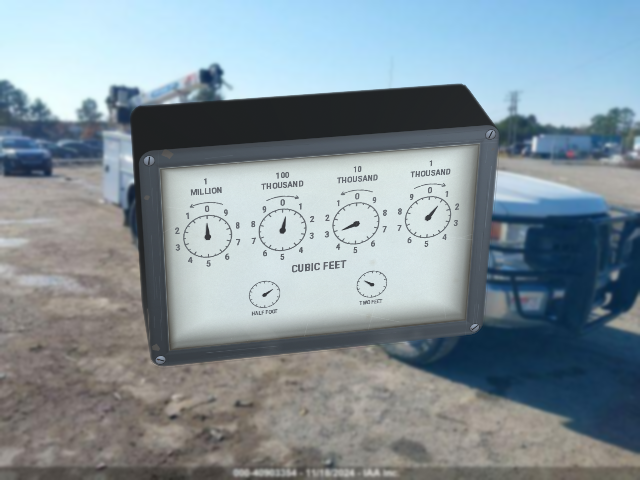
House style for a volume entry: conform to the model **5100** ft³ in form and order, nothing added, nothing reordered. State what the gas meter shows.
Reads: **3100** ft³
